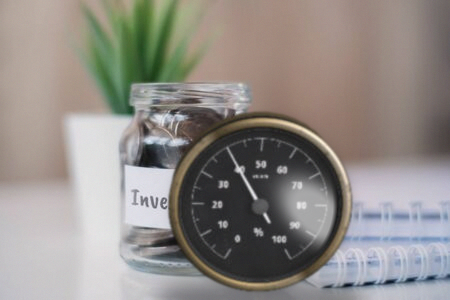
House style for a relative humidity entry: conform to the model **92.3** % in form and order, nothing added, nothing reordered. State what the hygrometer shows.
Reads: **40** %
